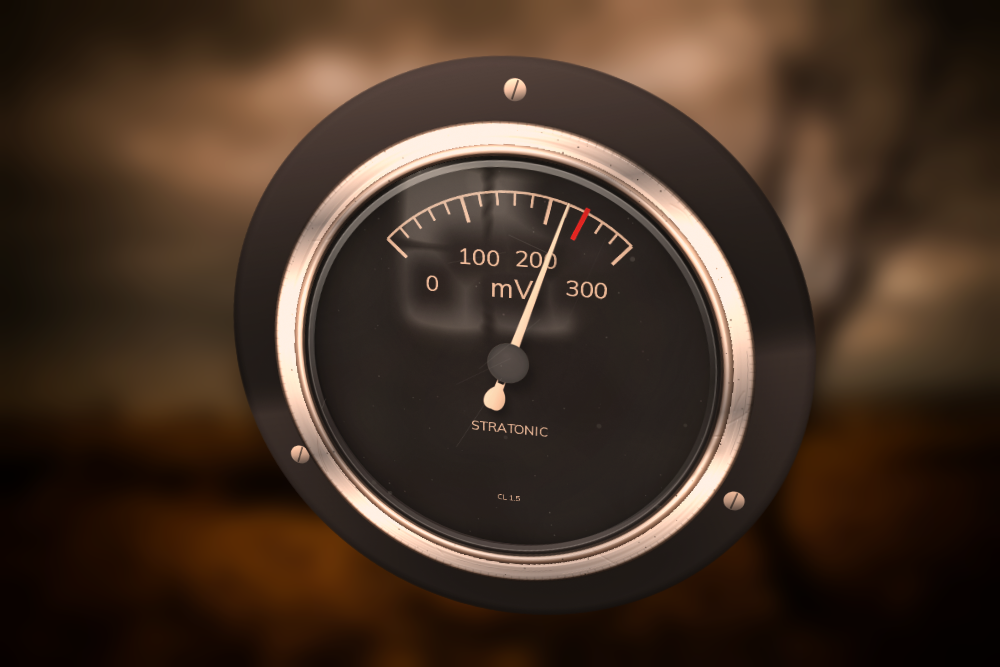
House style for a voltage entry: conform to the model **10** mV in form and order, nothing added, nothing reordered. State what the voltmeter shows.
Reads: **220** mV
